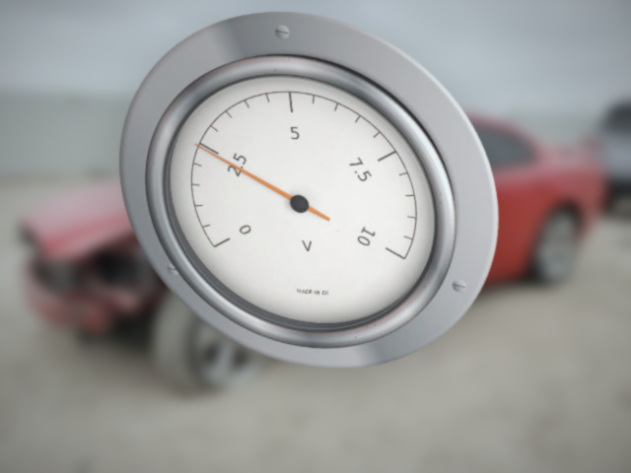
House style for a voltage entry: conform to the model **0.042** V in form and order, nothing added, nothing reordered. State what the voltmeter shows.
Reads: **2.5** V
